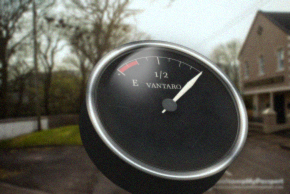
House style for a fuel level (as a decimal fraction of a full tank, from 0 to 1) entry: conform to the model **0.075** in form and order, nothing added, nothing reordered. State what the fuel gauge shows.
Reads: **1**
